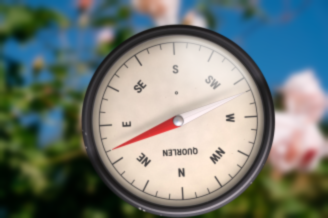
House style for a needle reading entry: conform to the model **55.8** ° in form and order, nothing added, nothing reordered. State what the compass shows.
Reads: **70** °
